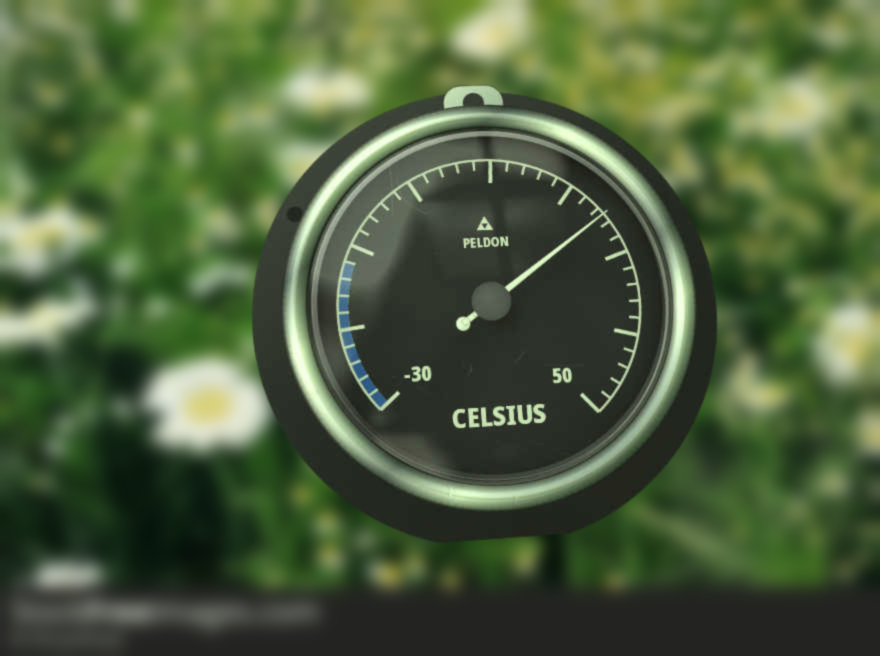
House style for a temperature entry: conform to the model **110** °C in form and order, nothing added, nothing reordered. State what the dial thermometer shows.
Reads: **25** °C
